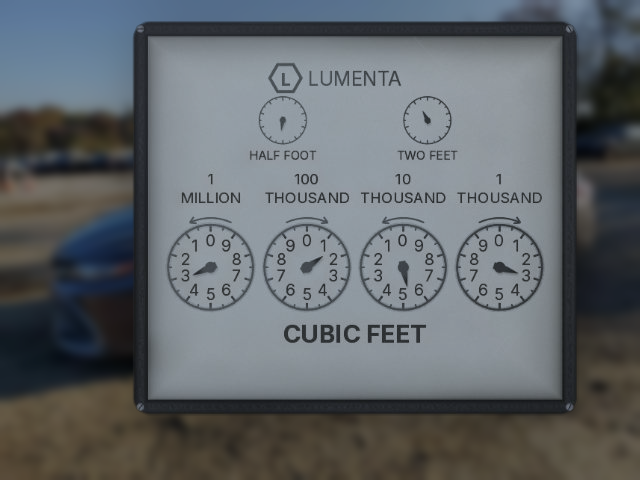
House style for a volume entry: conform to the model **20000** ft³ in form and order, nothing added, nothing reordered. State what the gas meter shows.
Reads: **315300** ft³
